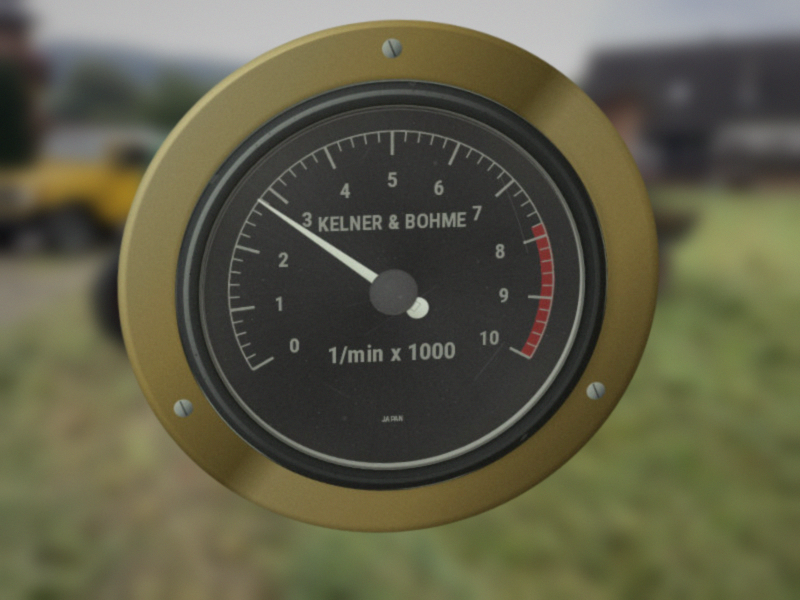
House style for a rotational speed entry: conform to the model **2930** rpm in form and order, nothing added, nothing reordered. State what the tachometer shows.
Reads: **2800** rpm
